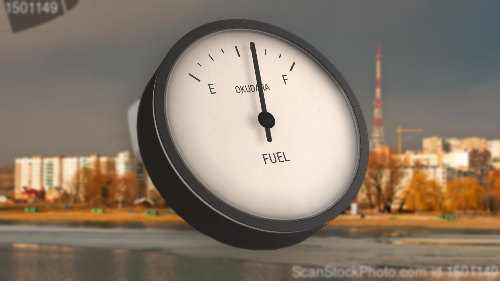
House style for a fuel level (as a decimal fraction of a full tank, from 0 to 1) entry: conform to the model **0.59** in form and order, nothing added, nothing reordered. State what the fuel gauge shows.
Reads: **0.625**
